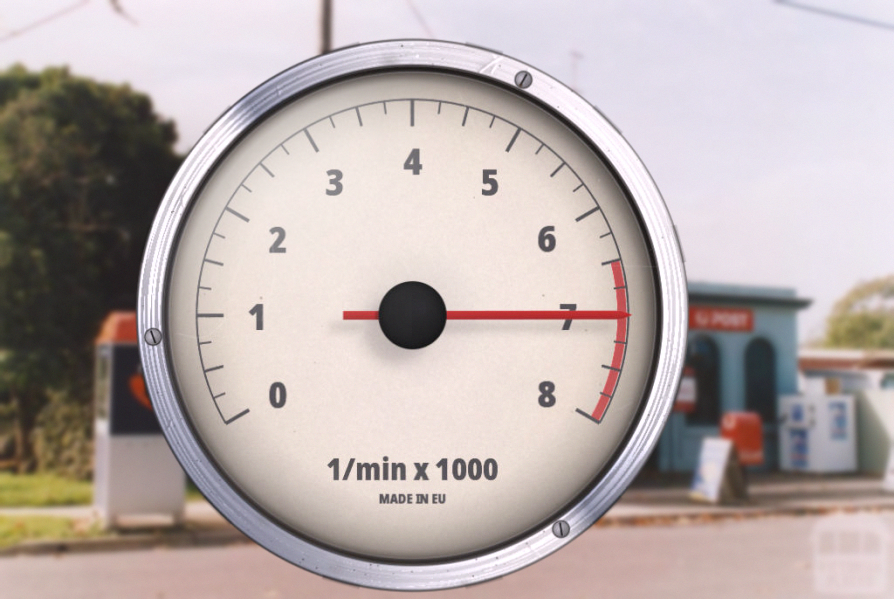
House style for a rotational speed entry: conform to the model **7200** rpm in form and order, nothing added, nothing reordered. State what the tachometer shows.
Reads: **7000** rpm
